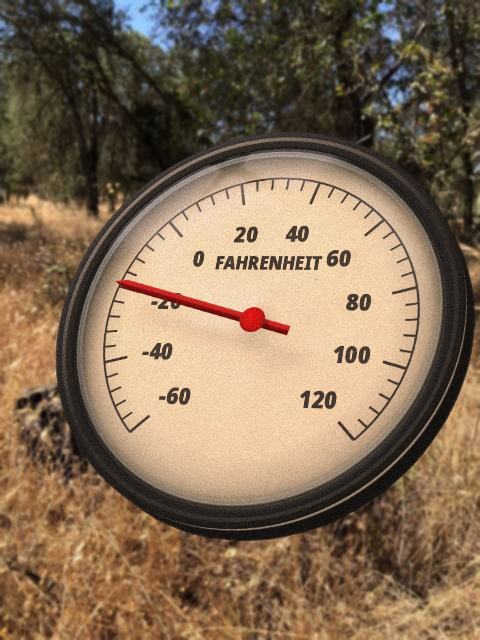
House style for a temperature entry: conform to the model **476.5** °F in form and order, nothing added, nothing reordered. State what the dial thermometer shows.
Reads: **-20** °F
